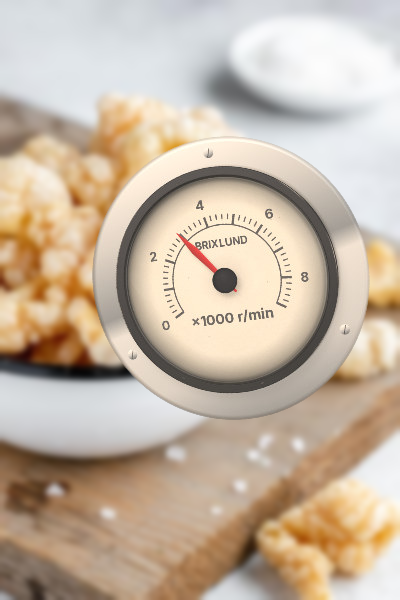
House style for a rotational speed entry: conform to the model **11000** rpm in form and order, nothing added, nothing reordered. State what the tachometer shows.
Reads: **3000** rpm
